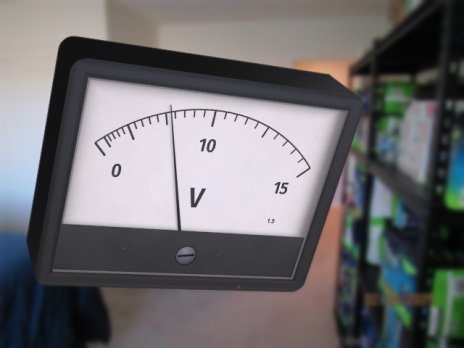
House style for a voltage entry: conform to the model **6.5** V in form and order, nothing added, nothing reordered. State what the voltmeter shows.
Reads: **7.75** V
